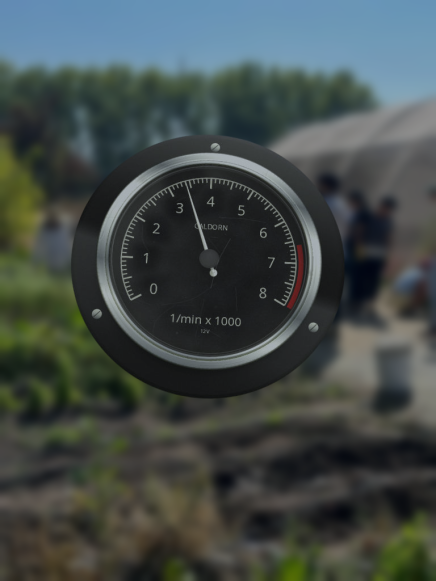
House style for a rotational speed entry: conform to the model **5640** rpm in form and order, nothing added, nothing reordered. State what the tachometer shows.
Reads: **3400** rpm
